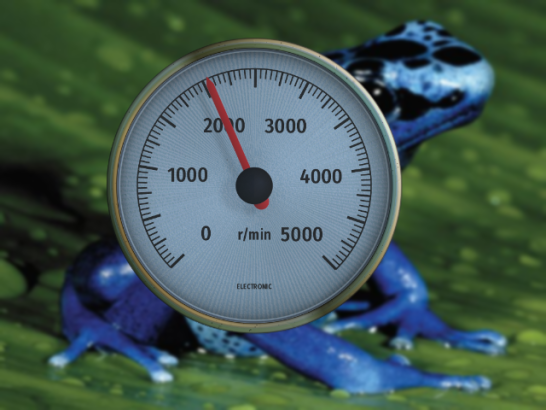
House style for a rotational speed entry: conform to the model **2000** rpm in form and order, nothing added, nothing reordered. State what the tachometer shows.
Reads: **2050** rpm
